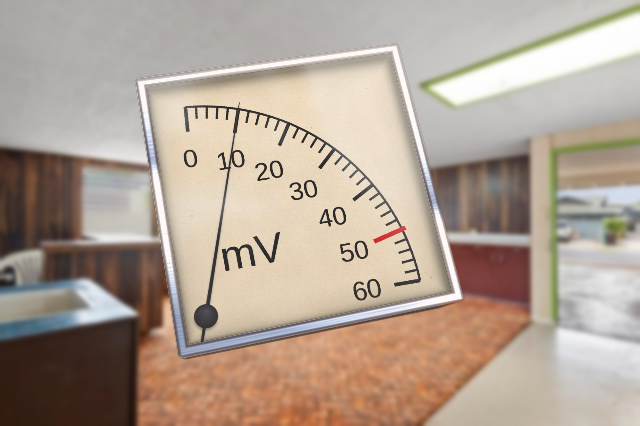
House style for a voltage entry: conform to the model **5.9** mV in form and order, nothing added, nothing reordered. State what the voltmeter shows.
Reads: **10** mV
